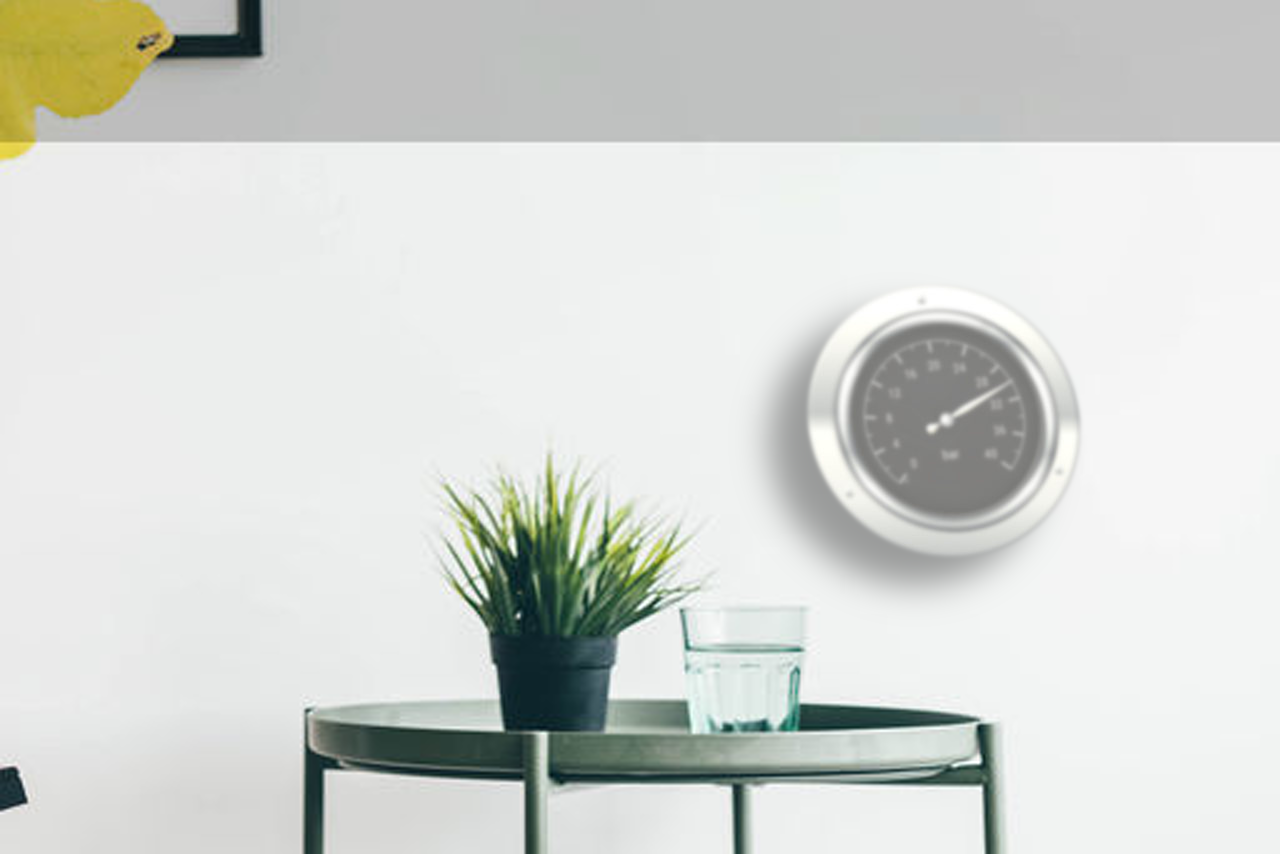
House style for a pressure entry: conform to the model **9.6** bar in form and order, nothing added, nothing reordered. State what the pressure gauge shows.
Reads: **30** bar
